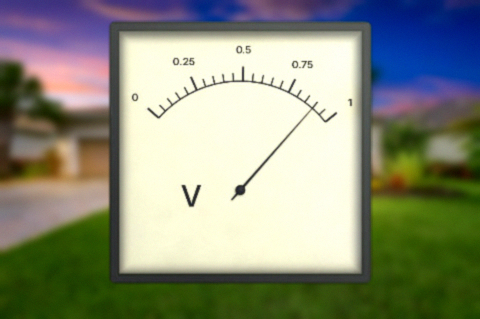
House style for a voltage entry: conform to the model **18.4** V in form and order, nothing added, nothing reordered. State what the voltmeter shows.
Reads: **0.9** V
